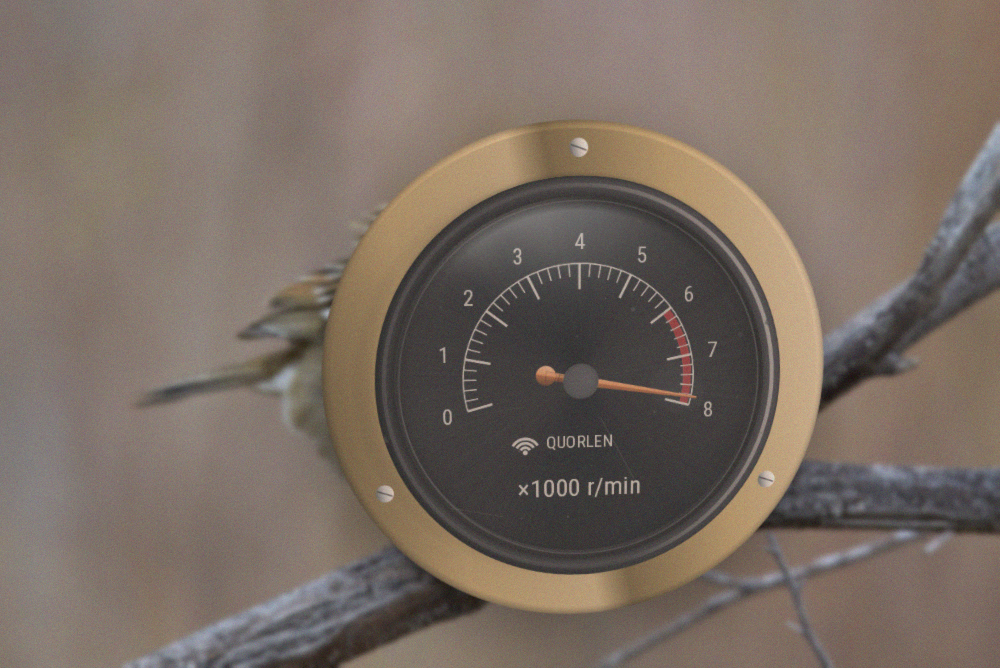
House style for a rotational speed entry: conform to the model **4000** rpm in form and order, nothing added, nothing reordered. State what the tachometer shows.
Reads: **7800** rpm
